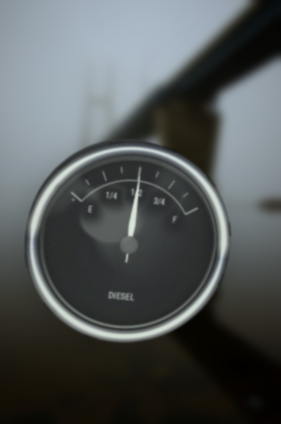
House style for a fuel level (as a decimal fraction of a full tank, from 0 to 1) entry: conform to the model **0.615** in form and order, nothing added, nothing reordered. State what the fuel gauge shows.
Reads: **0.5**
